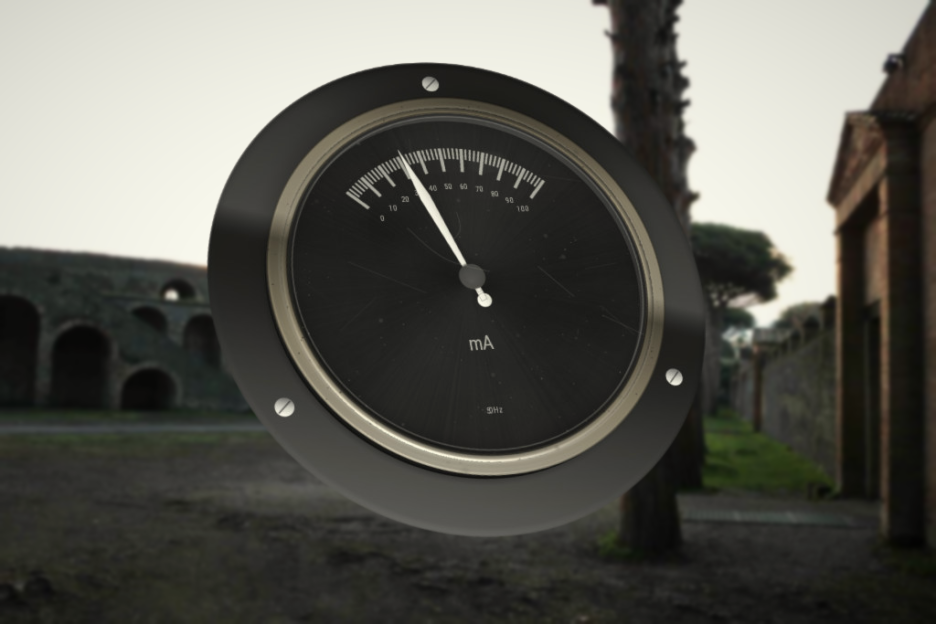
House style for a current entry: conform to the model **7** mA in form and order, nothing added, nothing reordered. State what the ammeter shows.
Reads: **30** mA
